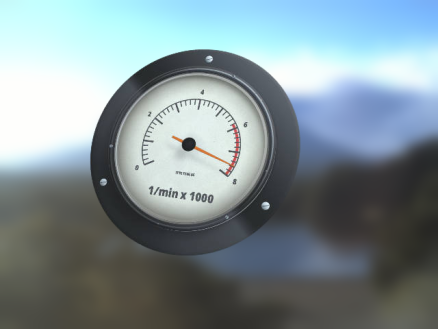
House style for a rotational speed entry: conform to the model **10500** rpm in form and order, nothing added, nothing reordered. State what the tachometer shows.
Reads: **7600** rpm
